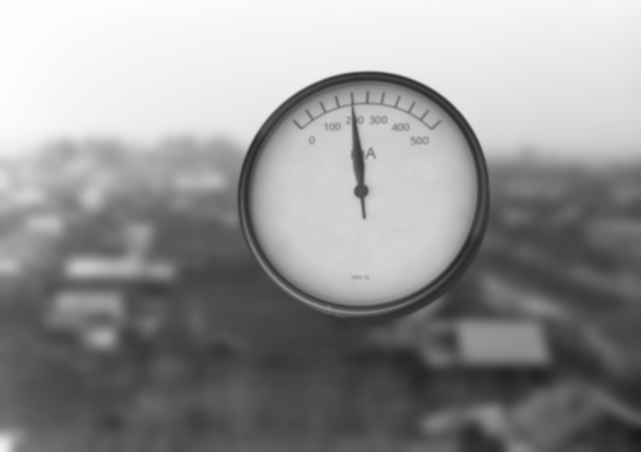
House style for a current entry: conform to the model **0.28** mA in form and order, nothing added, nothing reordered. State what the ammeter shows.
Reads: **200** mA
